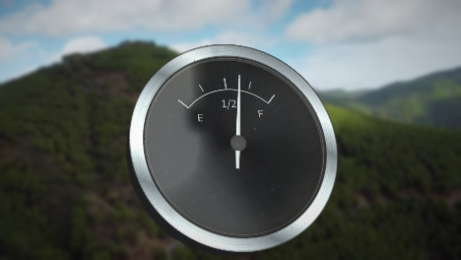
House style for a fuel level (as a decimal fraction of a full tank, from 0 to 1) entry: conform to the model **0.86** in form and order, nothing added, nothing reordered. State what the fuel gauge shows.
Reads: **0.625**
